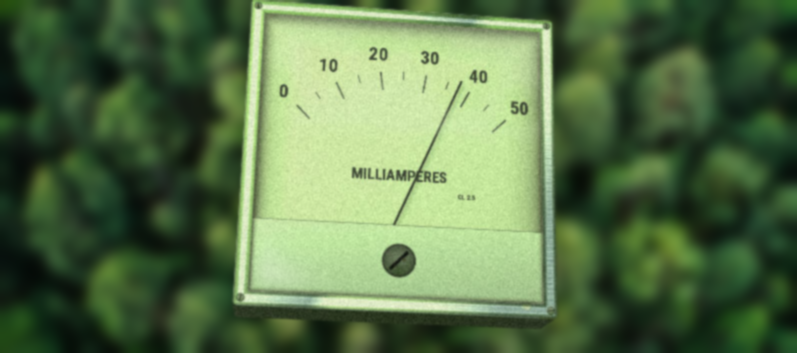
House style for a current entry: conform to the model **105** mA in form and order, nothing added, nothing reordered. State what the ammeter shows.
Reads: **37.5** mA
